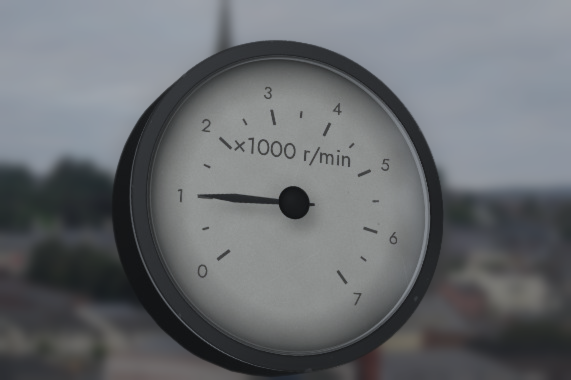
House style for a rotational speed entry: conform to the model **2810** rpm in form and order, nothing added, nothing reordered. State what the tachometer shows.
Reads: **1000** rpm
